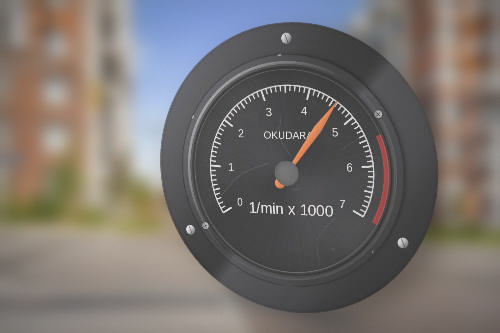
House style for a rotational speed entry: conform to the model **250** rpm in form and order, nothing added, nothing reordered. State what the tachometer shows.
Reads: **4600** rpm
